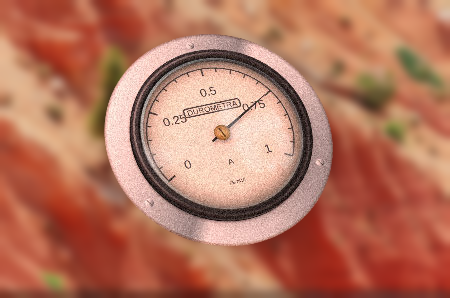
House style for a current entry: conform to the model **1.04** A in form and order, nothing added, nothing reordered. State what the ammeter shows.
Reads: **0.75** A
